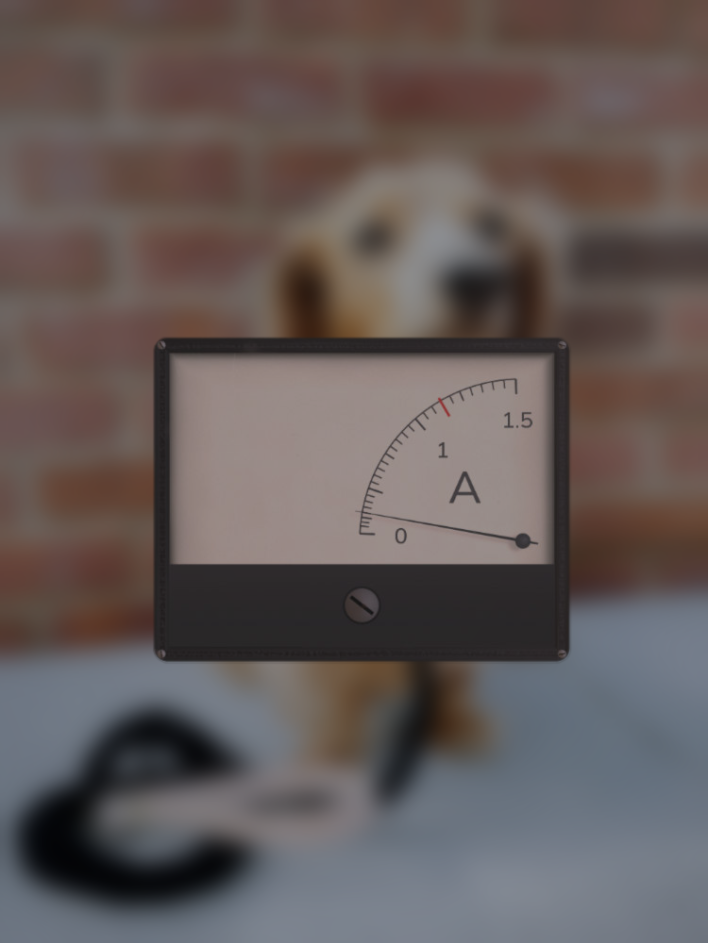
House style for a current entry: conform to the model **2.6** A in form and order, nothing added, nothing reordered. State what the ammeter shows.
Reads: **0.3** A
